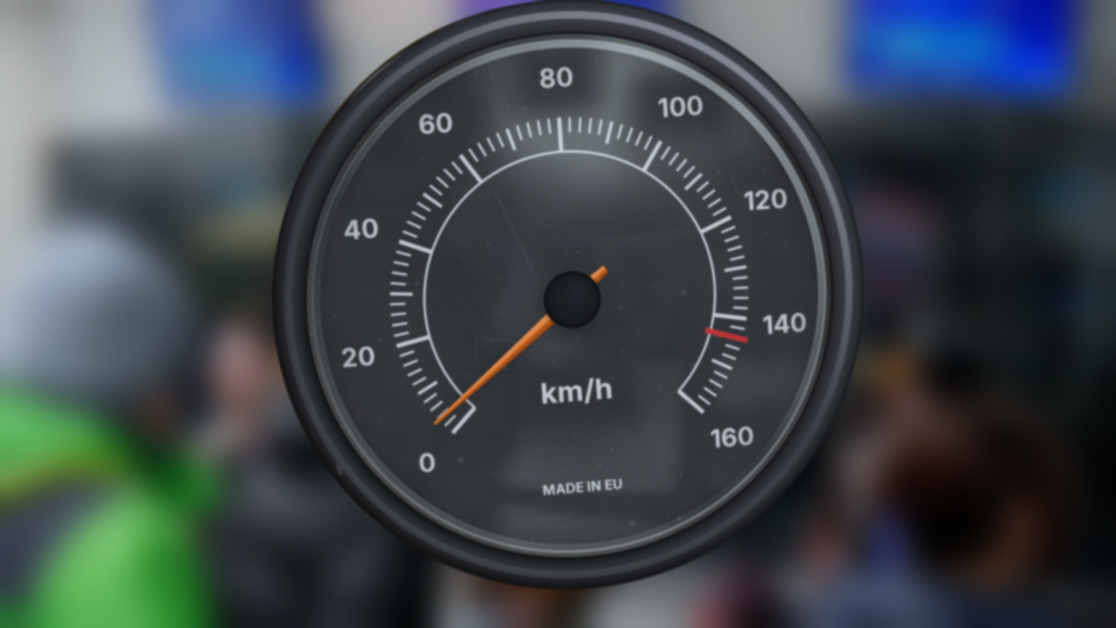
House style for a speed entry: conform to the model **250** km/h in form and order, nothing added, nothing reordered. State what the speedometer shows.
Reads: **4** km/h
